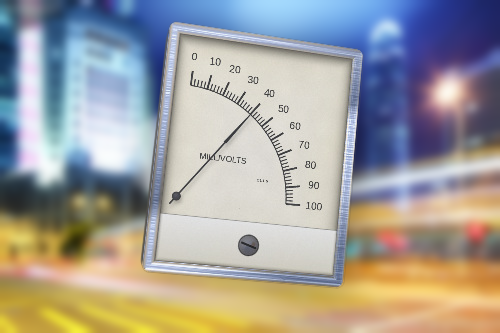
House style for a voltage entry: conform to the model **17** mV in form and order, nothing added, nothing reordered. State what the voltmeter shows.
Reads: **40** mV
